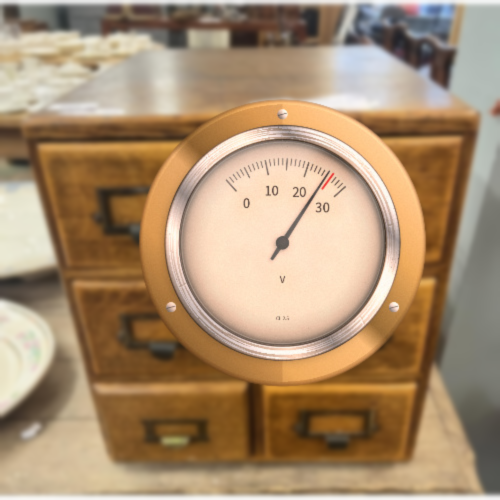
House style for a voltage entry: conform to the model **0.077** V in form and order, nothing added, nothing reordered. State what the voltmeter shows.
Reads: **25** V
